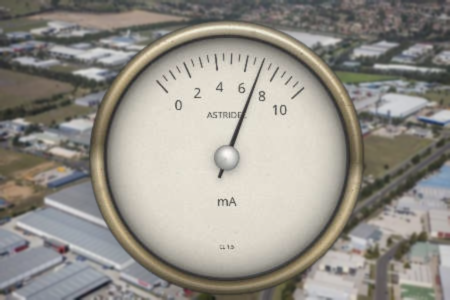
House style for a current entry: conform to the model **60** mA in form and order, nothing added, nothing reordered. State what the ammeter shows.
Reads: **7** mA
